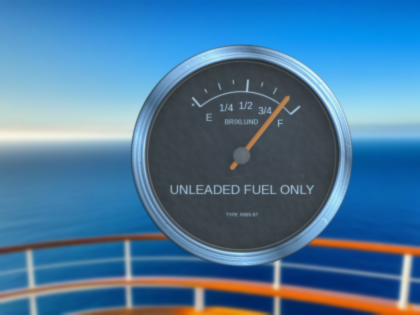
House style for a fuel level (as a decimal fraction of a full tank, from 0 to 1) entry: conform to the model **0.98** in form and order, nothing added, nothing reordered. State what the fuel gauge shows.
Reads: **0.875**
